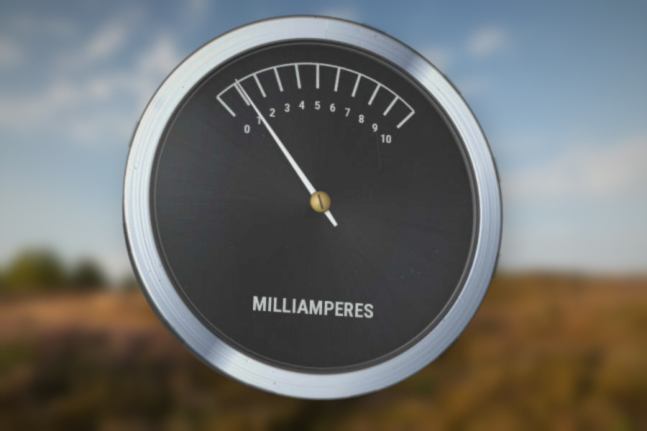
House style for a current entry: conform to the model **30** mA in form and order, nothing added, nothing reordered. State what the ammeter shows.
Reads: **1** mA
